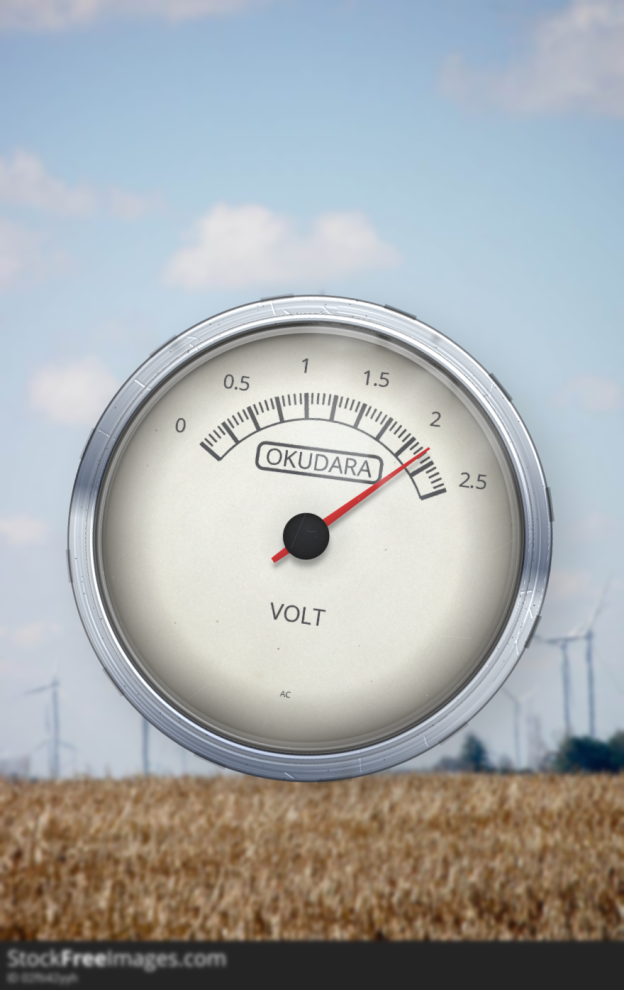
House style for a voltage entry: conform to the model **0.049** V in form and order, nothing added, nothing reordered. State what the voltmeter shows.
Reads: **2.15** V
